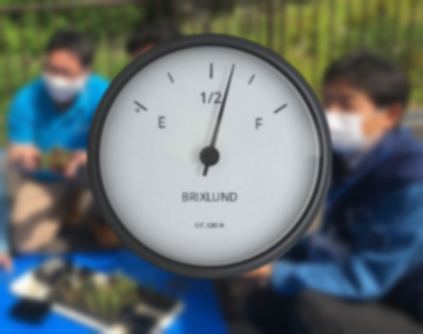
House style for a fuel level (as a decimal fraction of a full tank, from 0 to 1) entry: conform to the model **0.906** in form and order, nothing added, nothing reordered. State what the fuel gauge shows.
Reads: **0.625**
